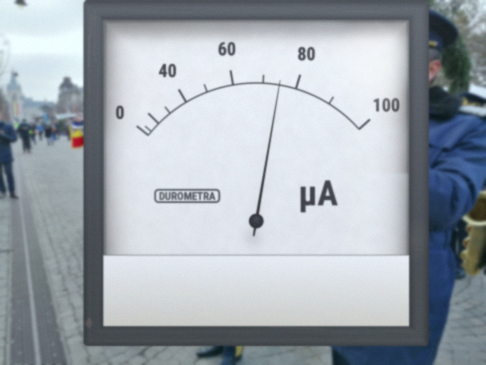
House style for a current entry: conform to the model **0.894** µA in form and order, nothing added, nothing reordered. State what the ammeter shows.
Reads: **75** µA
